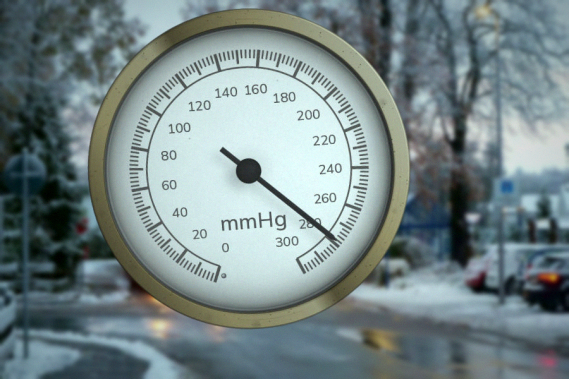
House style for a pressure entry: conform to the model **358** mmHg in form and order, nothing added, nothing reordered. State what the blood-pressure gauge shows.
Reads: **278** mmHg
